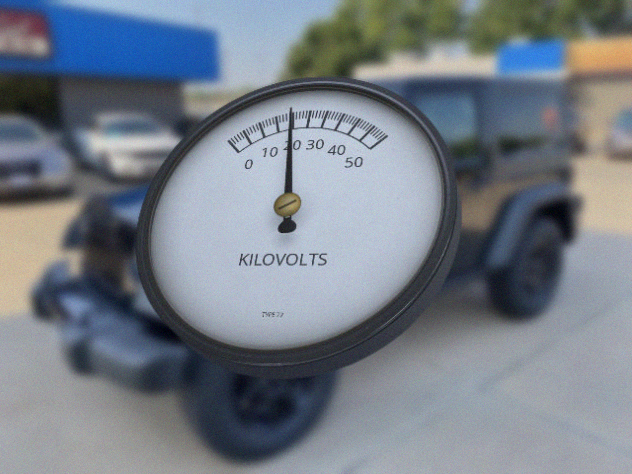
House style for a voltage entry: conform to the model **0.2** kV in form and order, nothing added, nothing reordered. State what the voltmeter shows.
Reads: **20** kV
